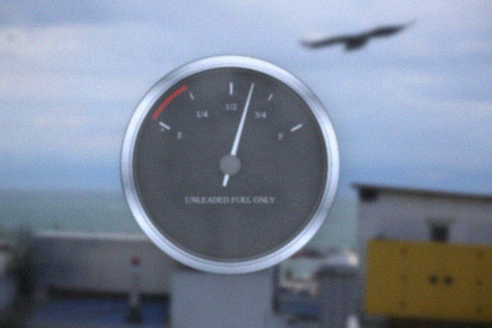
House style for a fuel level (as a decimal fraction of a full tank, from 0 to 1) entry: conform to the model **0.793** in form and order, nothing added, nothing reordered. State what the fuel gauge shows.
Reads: **0.625**
